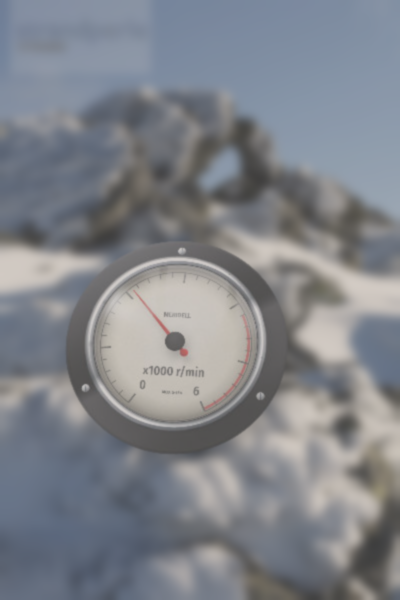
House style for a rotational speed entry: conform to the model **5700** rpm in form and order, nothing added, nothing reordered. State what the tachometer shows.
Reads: **2100** rpm
